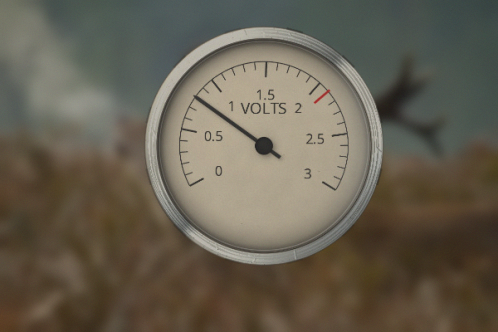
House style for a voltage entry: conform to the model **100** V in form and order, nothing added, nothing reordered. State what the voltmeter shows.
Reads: **0.8** V
